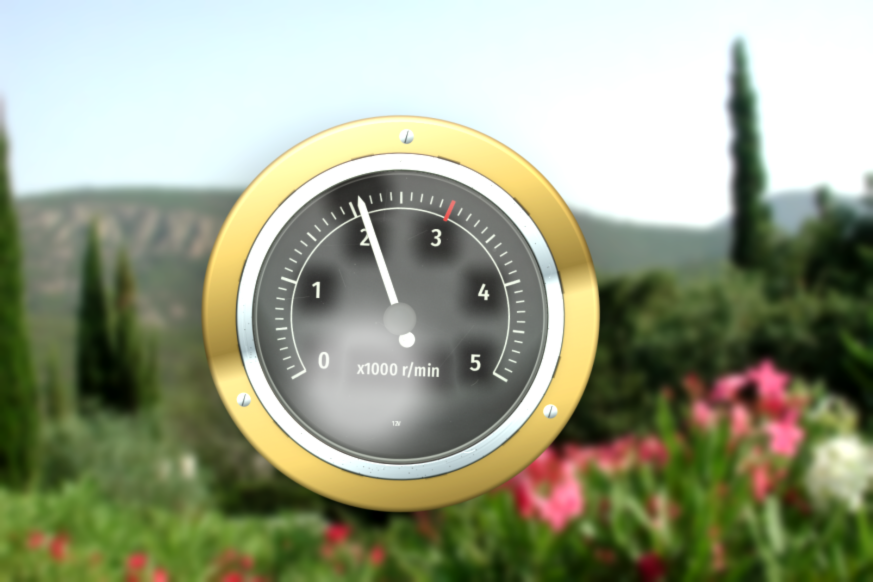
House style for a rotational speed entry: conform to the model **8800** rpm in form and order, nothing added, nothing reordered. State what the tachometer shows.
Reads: **2100** rpm
